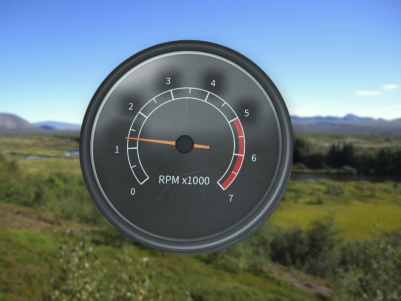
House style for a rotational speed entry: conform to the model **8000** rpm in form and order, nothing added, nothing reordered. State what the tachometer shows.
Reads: **1250** rpm
